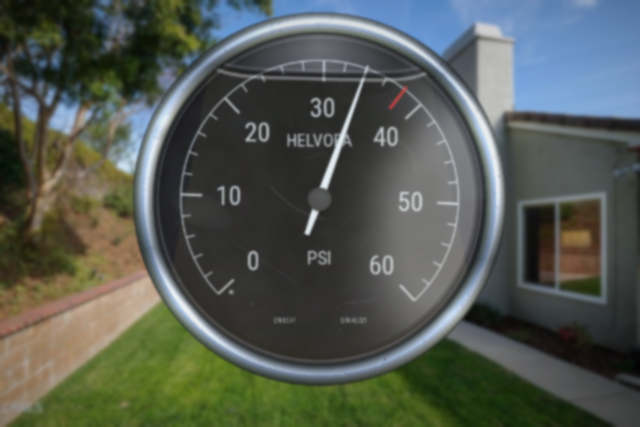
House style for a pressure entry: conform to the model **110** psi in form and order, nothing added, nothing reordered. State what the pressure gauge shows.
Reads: **34** psi
